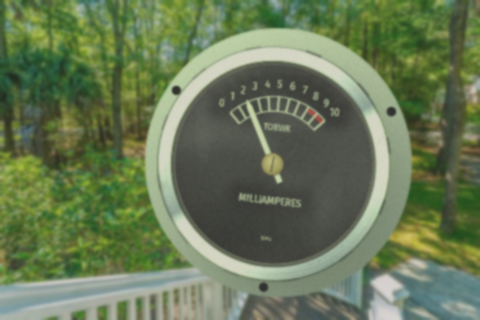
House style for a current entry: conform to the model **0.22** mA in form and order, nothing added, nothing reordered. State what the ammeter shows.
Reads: **2** mA
